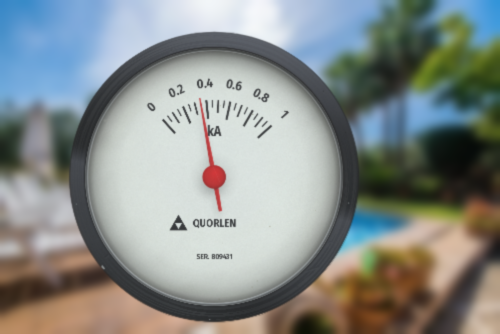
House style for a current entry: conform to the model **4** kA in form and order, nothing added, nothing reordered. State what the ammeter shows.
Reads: **0.35** kA
